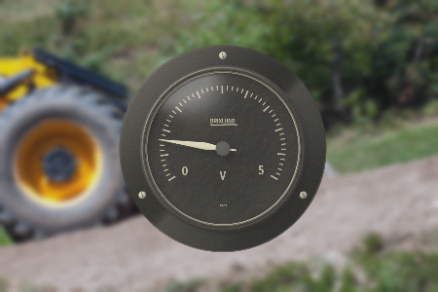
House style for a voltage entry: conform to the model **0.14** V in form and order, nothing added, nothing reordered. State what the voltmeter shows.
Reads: **0.8** V
